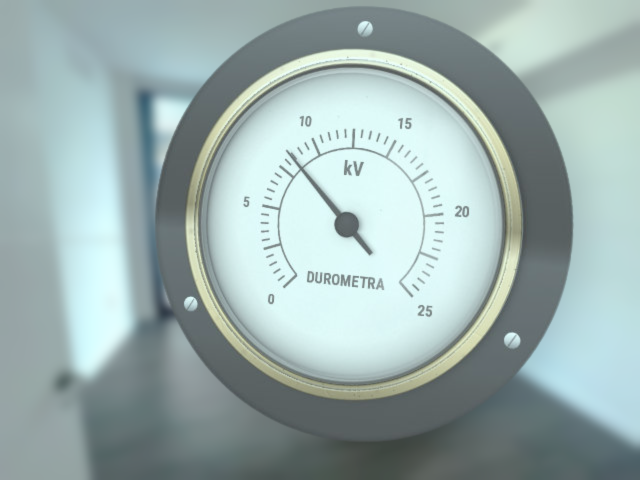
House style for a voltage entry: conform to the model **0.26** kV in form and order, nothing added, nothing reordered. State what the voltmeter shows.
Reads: **8.5** kV
